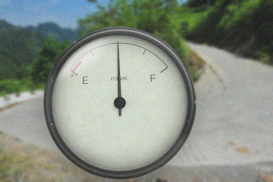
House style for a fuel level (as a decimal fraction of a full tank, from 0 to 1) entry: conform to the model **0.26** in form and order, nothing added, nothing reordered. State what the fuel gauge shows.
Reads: **0.5**
